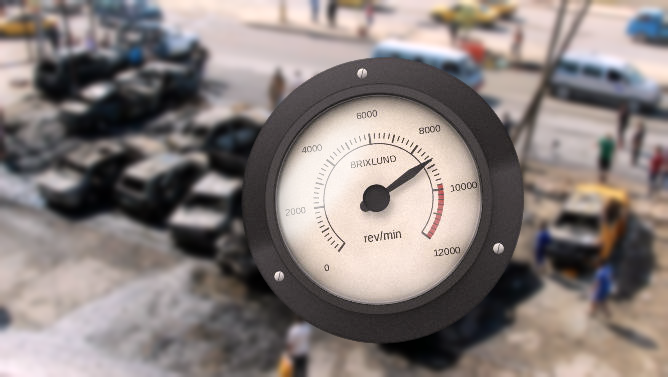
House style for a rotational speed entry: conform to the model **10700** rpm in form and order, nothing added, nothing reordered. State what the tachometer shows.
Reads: **8800** rpm
